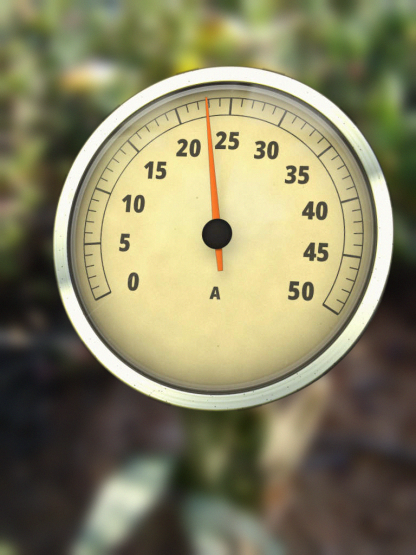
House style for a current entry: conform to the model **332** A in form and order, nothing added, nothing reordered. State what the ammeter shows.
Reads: **23** A
